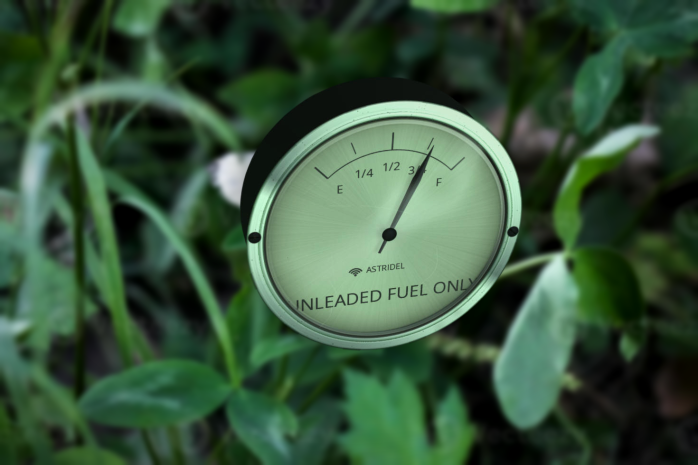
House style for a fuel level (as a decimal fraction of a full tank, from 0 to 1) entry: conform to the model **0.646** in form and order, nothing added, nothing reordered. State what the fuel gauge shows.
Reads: **0.75**
